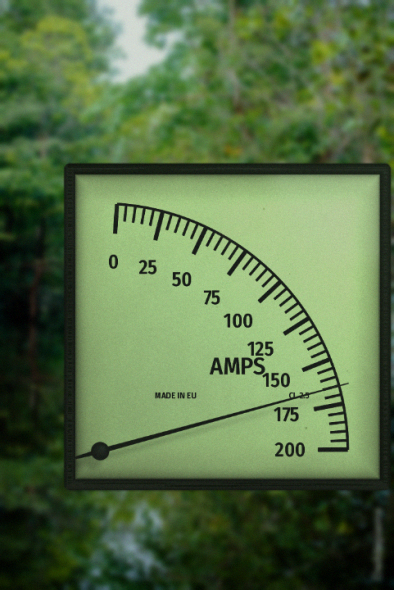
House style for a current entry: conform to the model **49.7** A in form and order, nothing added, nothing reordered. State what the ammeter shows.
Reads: **165** A
